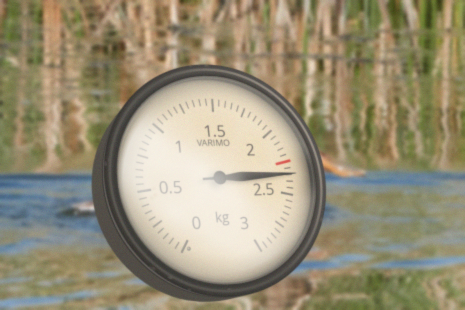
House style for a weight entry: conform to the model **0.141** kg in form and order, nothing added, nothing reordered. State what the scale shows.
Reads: **2.35** kg
